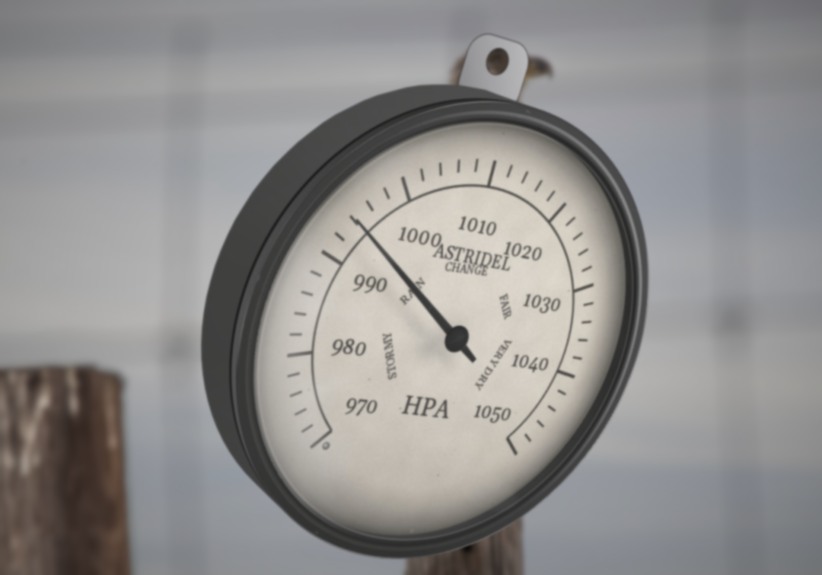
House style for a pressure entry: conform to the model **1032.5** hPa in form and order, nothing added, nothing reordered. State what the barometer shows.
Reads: **994** hPa
